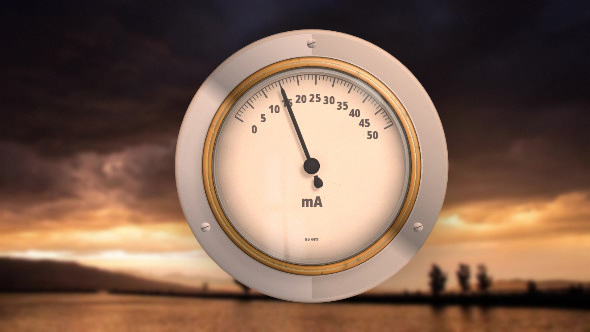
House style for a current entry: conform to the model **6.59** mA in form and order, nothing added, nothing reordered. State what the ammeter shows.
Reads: **15** mA
